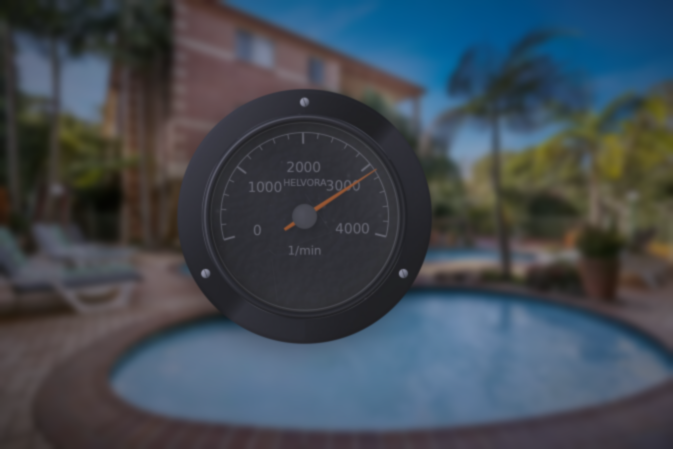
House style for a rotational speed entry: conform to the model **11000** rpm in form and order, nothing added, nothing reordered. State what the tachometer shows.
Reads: **3100** rpm
